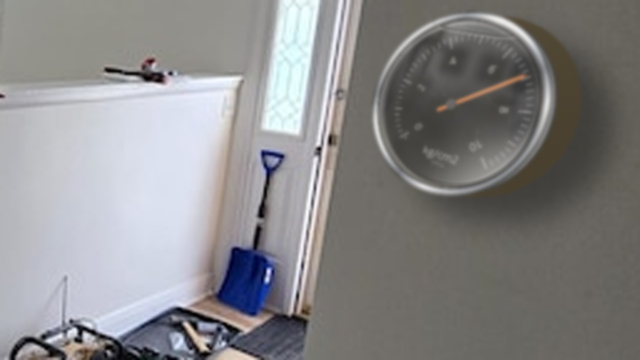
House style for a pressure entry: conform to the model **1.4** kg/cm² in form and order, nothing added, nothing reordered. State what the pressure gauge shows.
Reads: **7** kg/cm²
